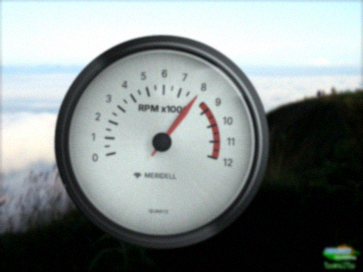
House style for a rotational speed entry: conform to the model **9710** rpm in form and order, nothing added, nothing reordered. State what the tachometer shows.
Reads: **8000** rpm
